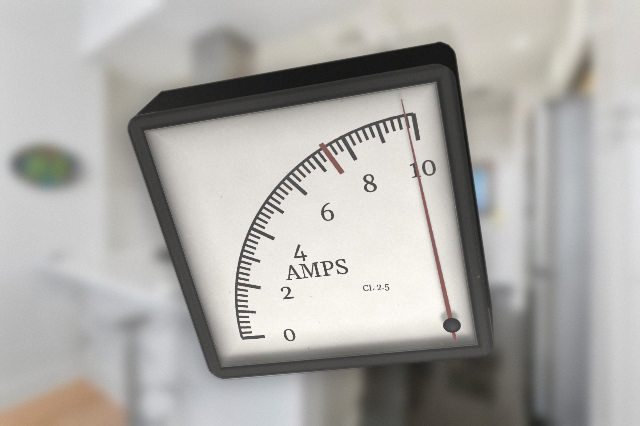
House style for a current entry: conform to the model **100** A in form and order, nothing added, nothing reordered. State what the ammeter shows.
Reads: **9.8** A
